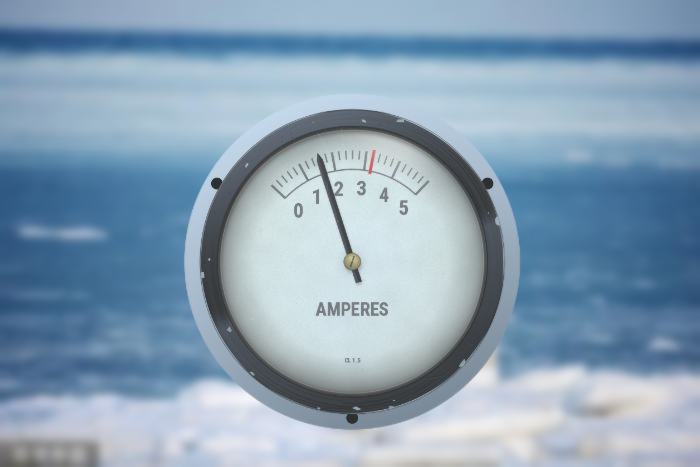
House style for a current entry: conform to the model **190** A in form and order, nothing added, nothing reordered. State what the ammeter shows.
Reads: **1.6** A
